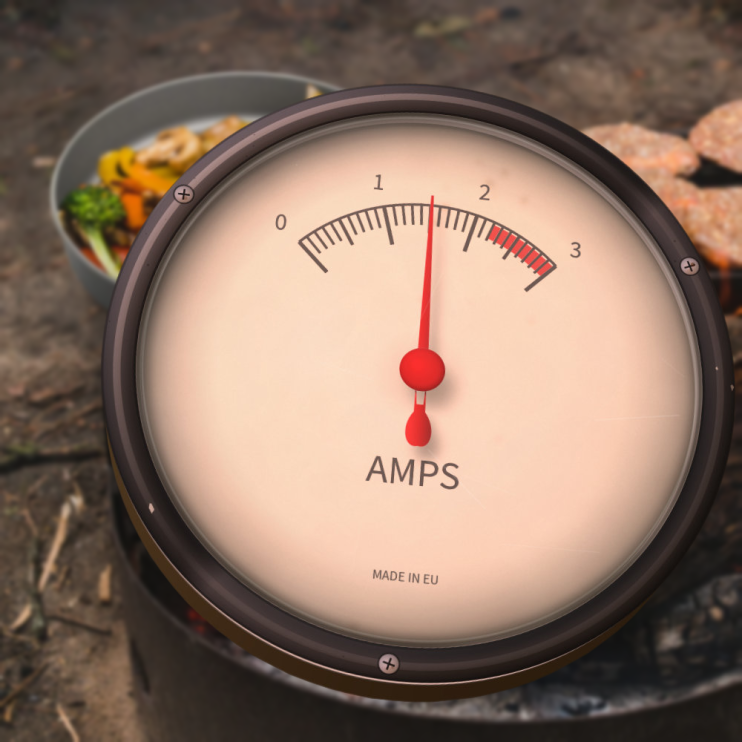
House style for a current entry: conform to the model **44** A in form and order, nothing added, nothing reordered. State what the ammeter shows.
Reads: **1.5** A
